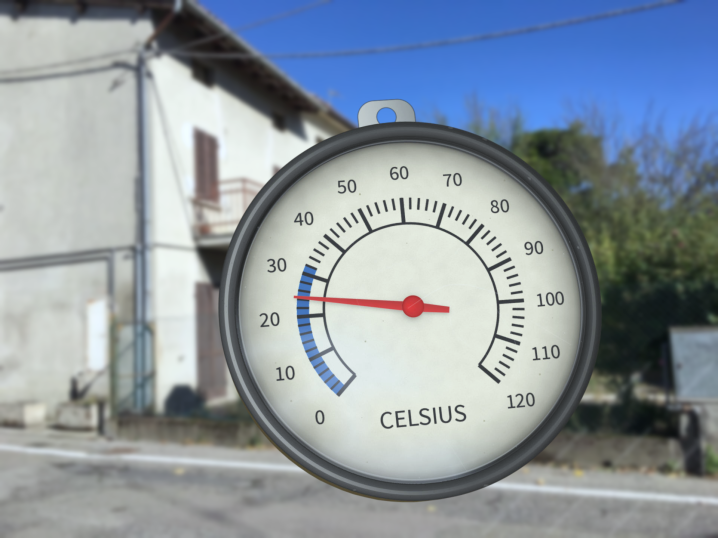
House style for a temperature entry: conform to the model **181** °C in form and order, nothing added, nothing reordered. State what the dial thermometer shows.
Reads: **24** °C
